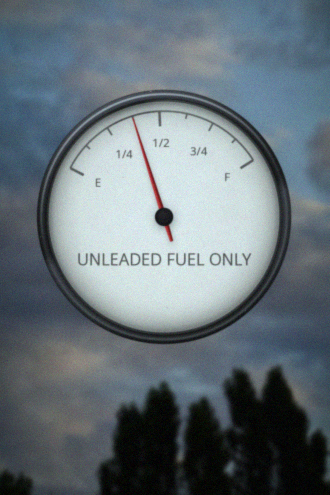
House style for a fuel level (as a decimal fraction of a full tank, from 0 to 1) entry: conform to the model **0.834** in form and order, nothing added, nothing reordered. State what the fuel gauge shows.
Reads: **0.375**
